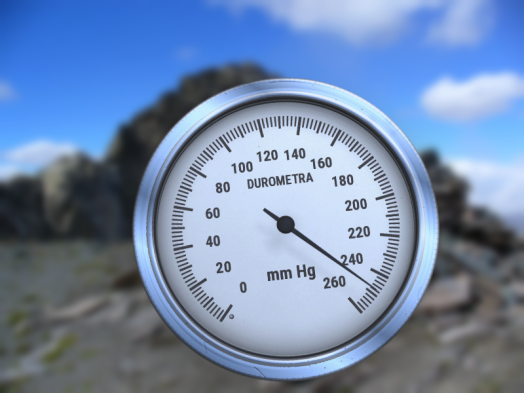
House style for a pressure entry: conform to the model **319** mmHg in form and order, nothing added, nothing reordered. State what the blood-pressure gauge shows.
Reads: **248** mmHg
